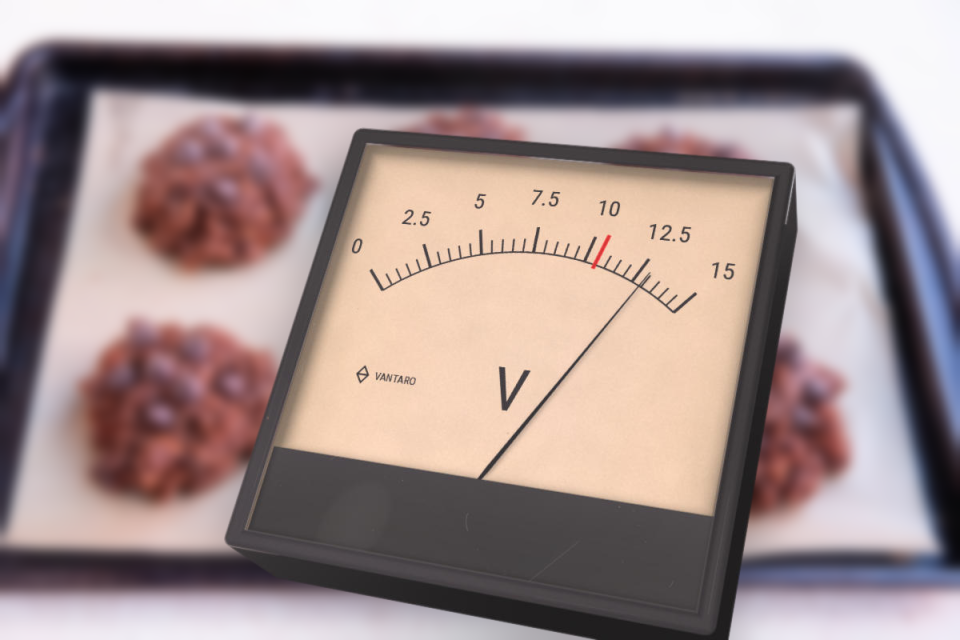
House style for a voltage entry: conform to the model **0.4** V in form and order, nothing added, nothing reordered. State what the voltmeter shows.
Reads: **13** V
